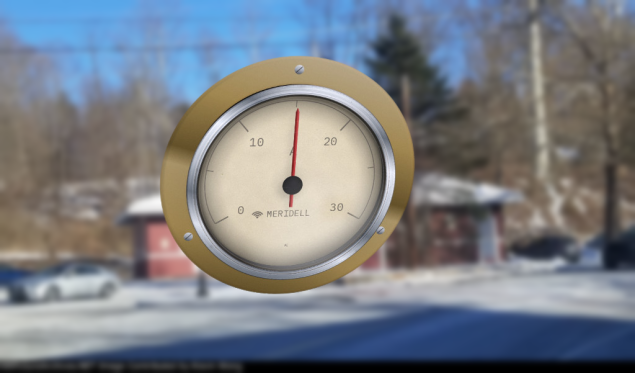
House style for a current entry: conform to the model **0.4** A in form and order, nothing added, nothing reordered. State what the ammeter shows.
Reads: **15** A
